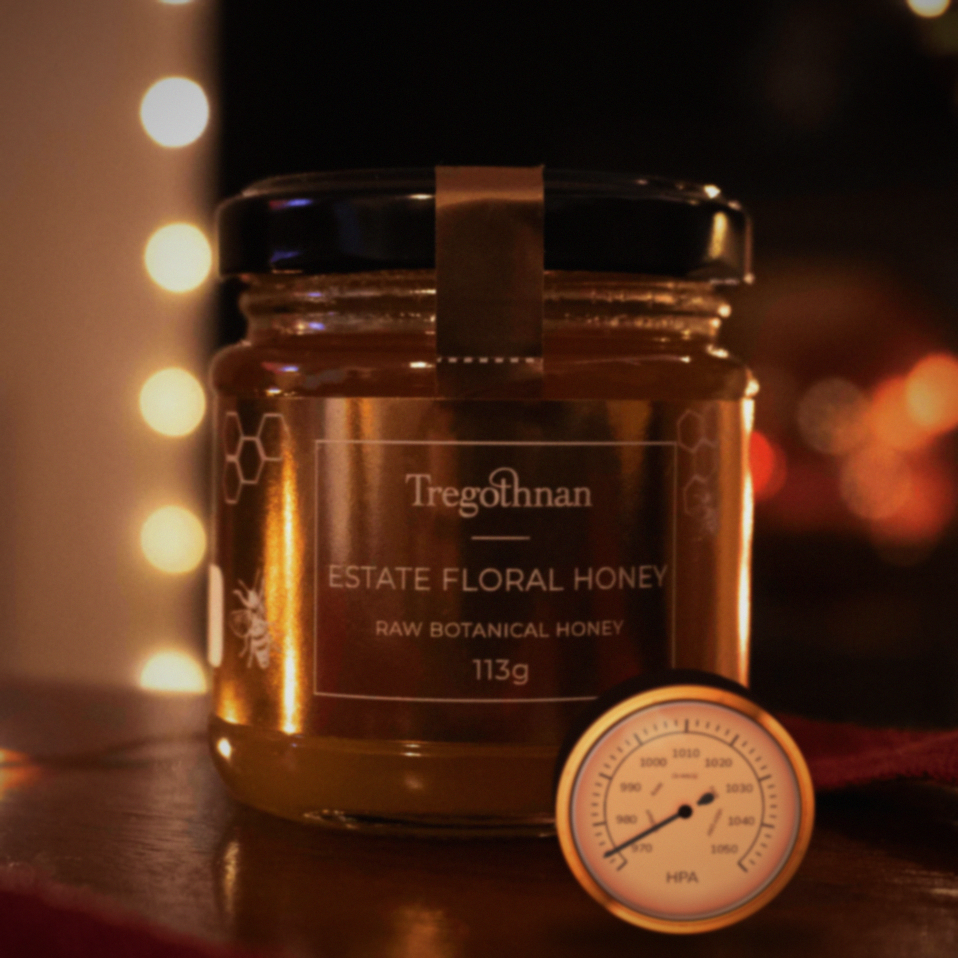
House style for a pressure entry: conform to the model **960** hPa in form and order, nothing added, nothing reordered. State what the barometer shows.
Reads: **974** hPa
